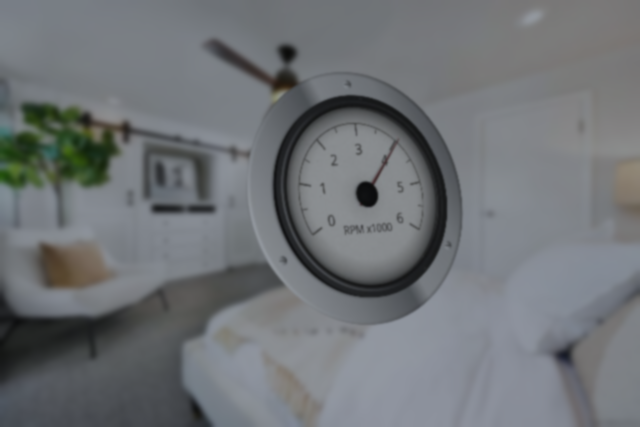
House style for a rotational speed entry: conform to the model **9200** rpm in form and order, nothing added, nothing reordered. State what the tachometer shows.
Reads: **4000** rpm
